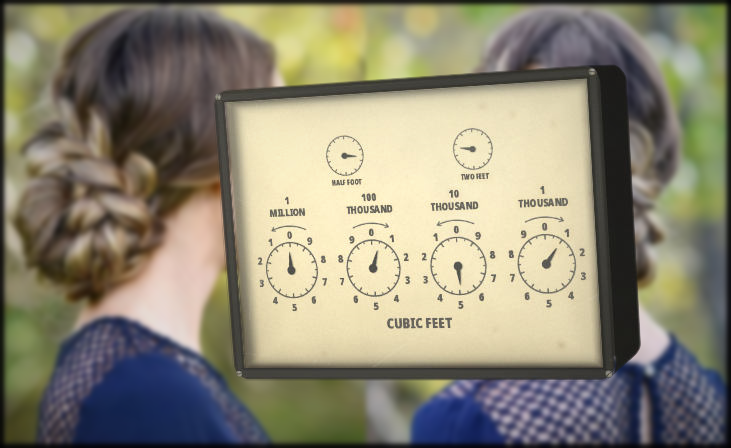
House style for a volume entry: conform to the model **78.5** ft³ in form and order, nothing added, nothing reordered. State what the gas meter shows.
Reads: **5100** ft³
